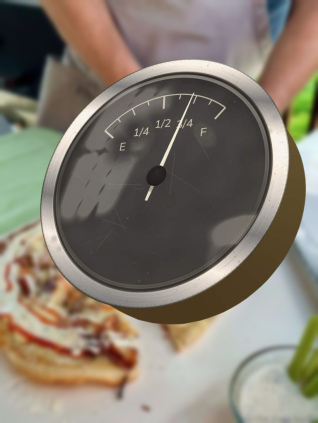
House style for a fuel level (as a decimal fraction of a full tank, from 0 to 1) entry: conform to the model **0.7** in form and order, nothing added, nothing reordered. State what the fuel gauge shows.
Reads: **0.75**
